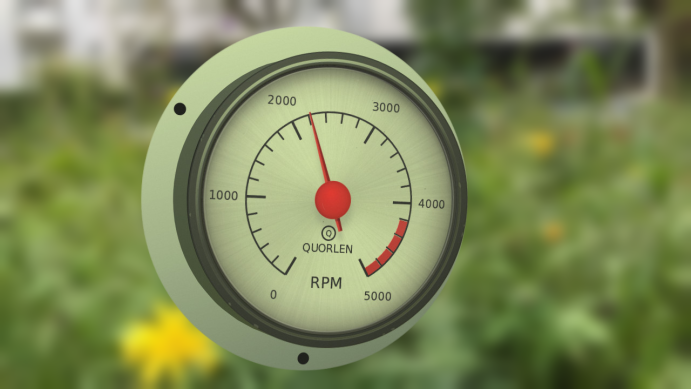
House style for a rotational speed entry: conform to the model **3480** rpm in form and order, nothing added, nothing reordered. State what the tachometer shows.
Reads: **2200** rpm
